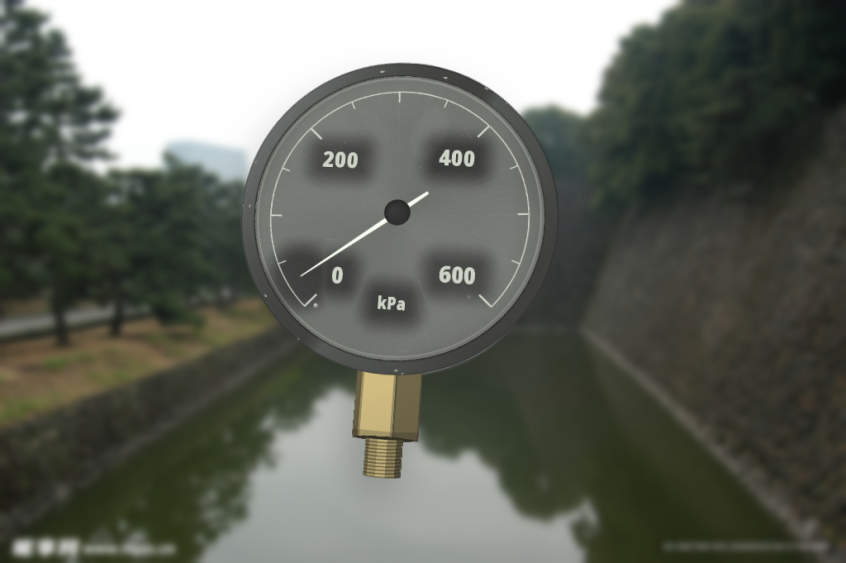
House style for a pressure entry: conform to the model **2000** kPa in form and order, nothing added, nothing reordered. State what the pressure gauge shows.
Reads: **25** kPa
